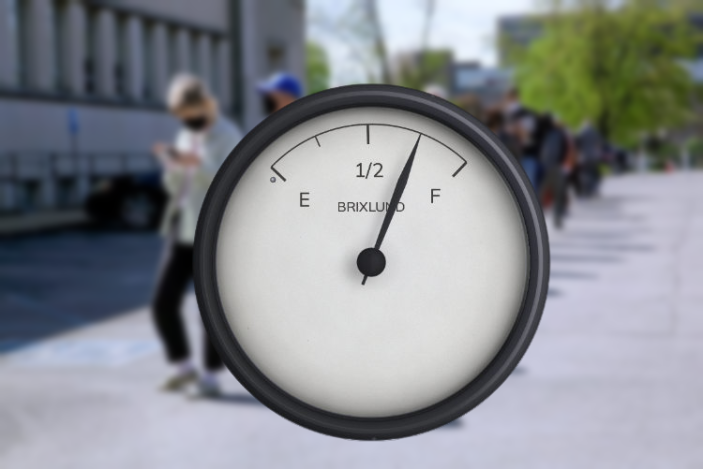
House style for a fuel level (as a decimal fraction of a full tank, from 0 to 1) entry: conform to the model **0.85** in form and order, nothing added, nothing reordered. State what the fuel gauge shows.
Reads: **0.75**
